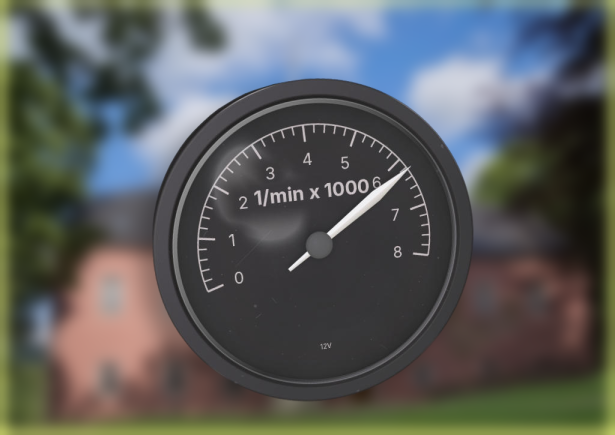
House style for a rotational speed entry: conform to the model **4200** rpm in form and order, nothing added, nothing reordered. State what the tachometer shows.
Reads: **6200** rpm
